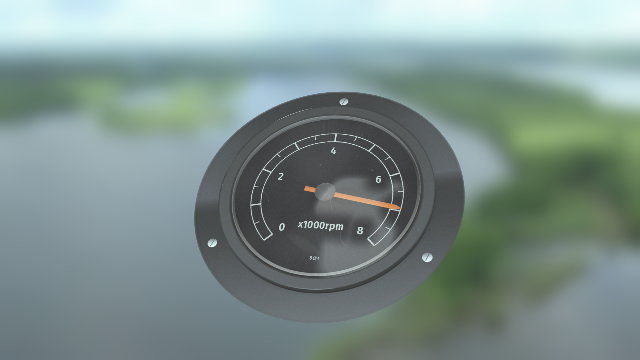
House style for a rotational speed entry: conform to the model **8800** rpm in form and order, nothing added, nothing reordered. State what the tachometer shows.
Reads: **7000** rpm
